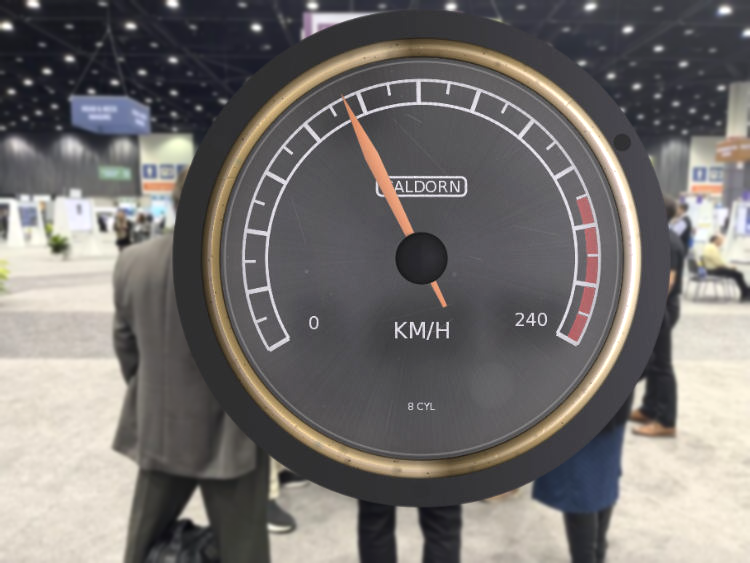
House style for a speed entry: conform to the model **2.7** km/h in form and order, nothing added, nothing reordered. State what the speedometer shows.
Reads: **95** km/h
